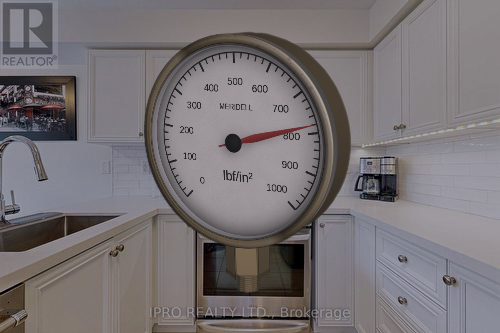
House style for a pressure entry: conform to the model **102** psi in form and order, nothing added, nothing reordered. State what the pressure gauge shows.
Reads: **780** psi
